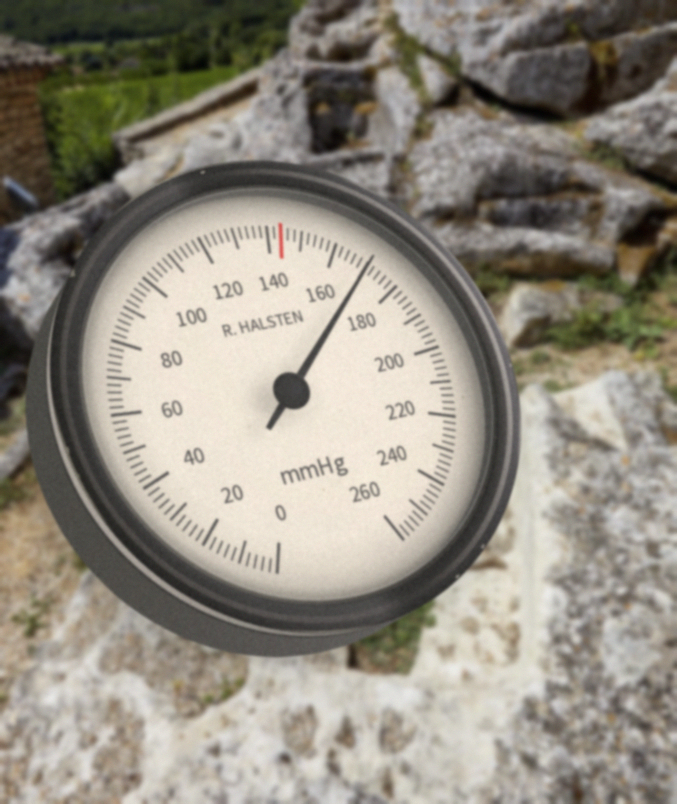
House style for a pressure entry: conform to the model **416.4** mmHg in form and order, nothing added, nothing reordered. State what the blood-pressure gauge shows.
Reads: **170** mmHg
